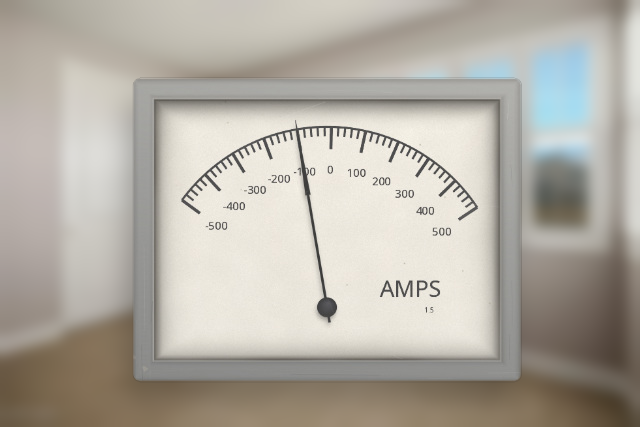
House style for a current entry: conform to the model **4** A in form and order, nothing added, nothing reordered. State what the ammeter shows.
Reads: **-100** A
